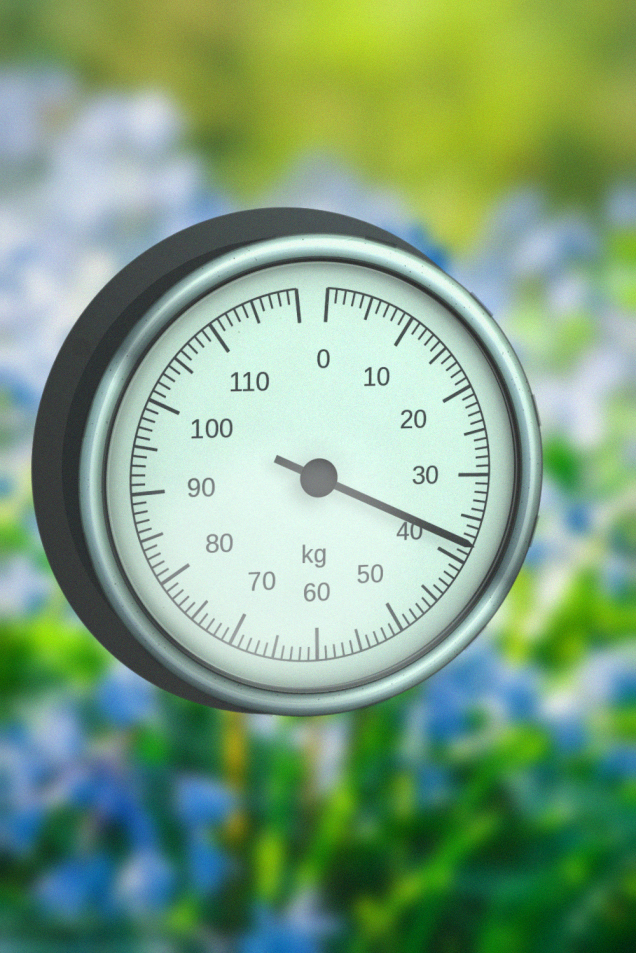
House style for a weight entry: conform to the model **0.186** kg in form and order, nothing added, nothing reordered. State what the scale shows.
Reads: **38** kg
